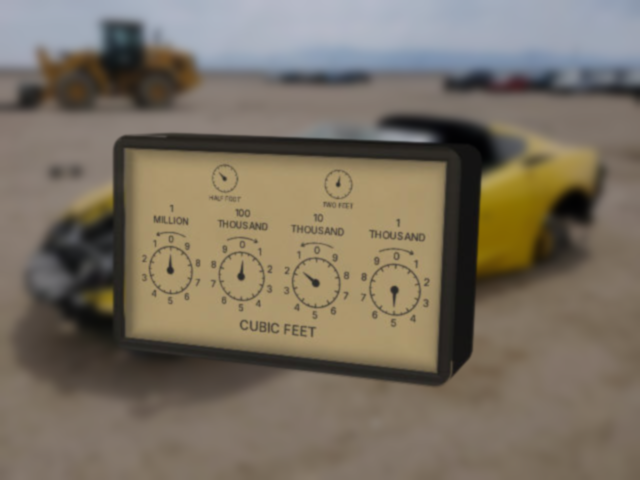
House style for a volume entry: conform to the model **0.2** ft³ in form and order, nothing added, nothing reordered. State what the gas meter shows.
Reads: **1500** ft³
